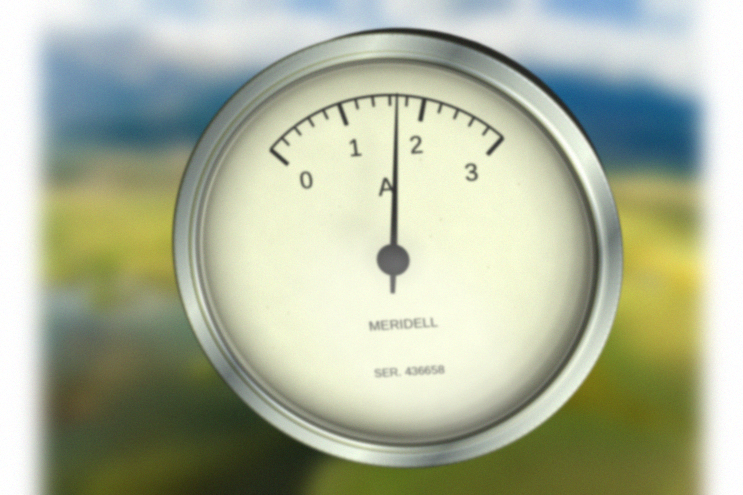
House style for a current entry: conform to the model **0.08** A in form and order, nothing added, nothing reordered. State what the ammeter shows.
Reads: **1.7** A
